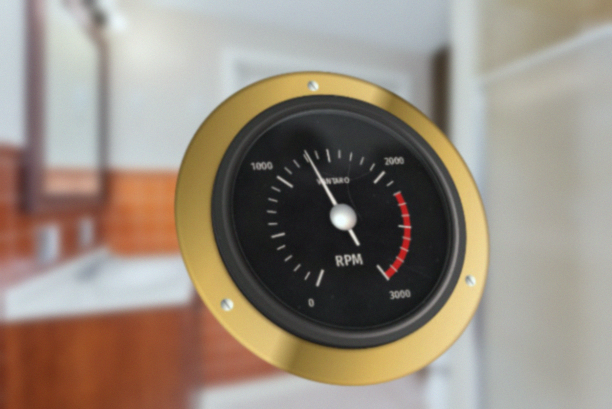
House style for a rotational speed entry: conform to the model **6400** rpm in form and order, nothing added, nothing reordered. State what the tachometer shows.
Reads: **1300** rpm
